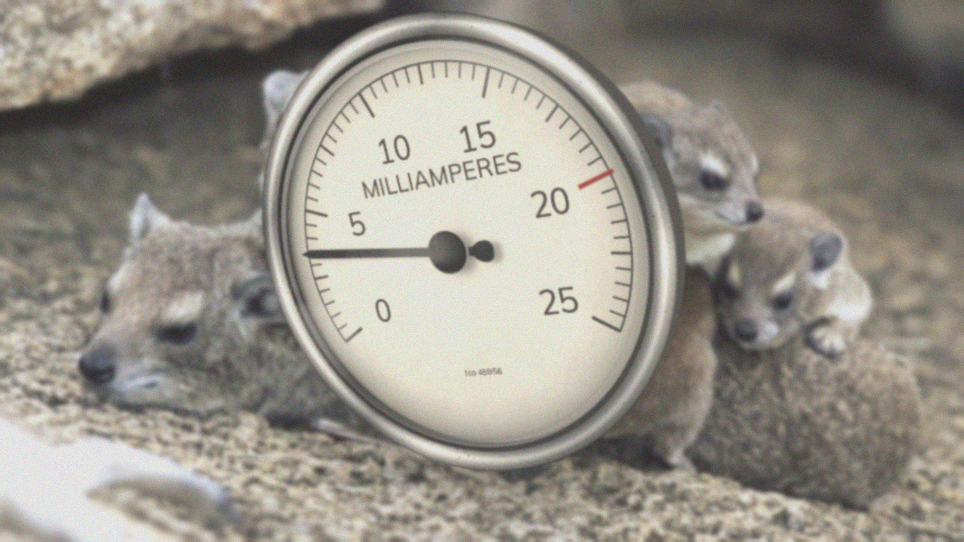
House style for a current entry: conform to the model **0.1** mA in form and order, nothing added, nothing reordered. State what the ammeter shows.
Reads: **3.5** mA
